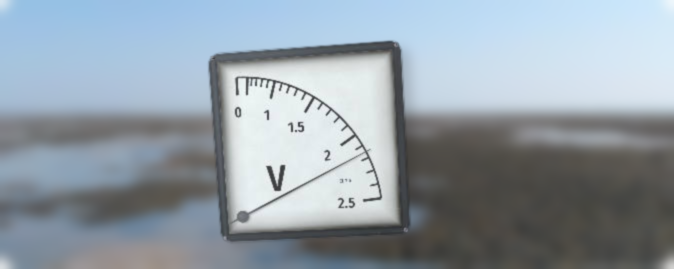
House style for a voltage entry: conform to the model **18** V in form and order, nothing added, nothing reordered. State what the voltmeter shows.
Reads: **2.15** V
